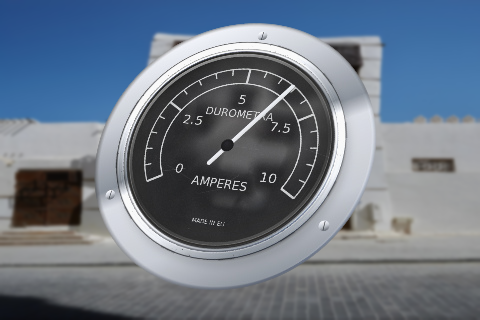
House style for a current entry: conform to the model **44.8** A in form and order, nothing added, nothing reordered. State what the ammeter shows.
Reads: **6.5** A
